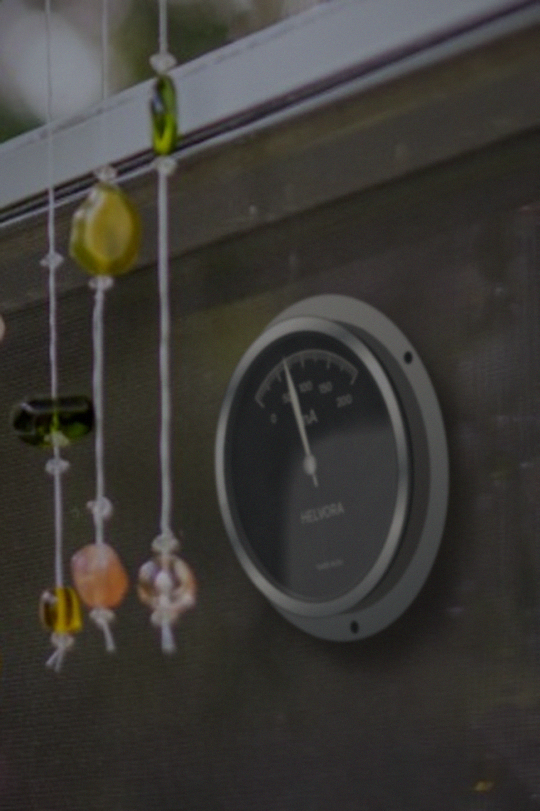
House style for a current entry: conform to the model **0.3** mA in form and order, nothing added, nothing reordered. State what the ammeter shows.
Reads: **75** mA
